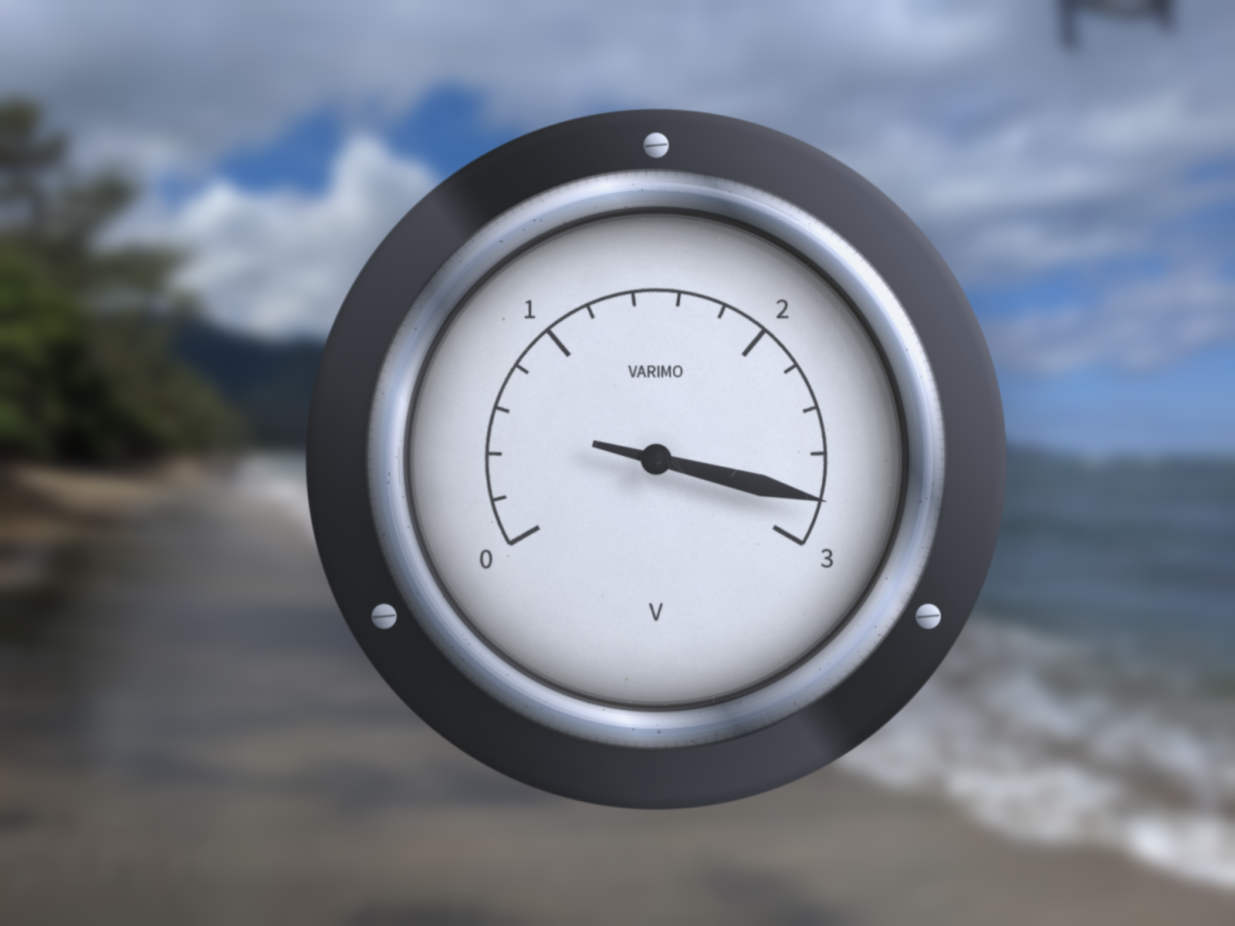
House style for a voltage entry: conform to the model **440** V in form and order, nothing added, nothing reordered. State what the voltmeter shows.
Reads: **2.8** V
